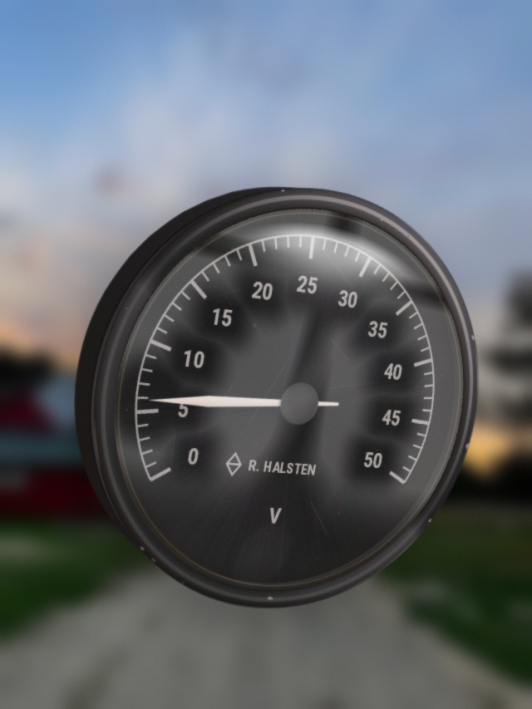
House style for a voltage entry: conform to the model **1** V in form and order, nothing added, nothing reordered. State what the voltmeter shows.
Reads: **6** V
